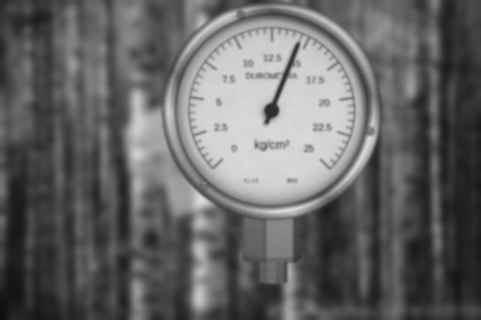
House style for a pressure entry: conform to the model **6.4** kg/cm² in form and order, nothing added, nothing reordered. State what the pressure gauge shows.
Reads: **14.5** kg/cm²
